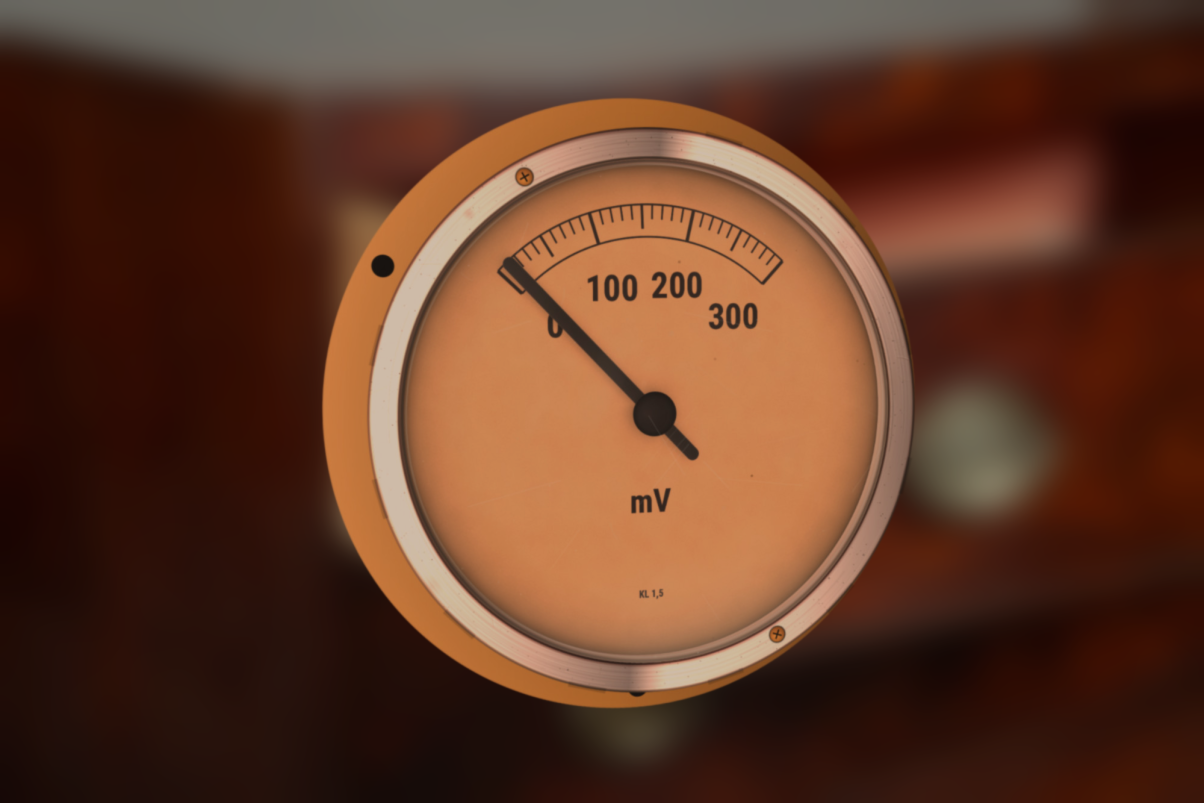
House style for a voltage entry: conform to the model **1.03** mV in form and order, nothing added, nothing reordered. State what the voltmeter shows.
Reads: **10** mV
